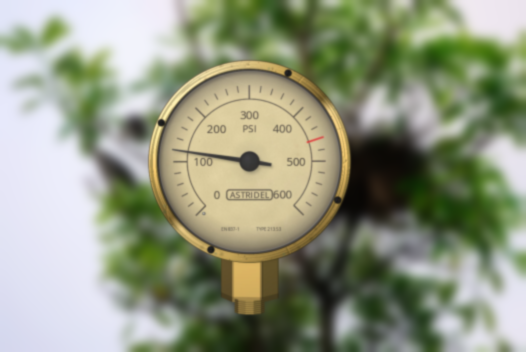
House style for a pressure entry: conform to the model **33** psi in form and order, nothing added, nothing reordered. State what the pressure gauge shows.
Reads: **120** psi
